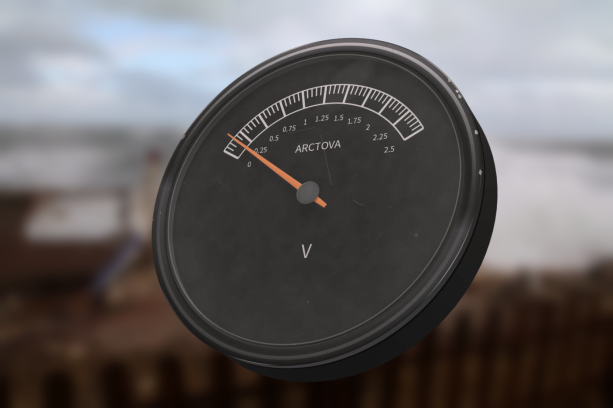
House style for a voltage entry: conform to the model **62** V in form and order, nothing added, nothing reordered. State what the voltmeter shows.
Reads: **0.15** V
